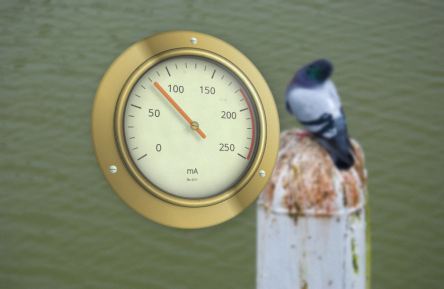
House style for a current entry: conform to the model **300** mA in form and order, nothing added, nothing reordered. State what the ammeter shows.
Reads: **80** mA
